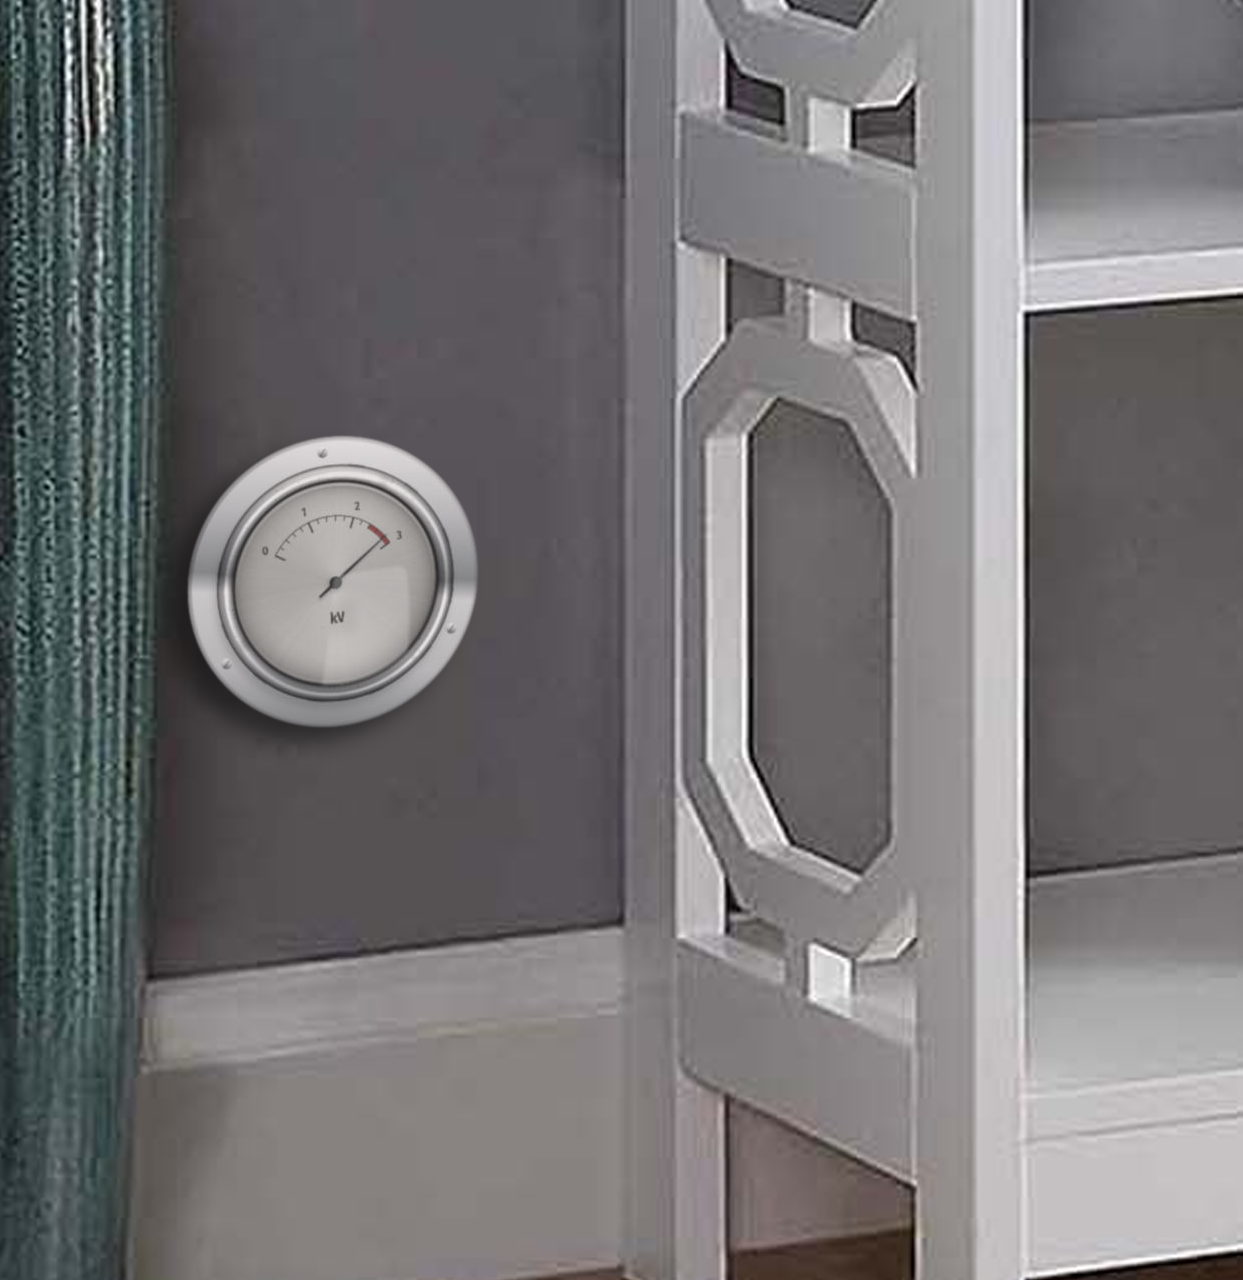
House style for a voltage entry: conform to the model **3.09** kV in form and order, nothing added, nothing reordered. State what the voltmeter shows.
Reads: **2.8** kV
